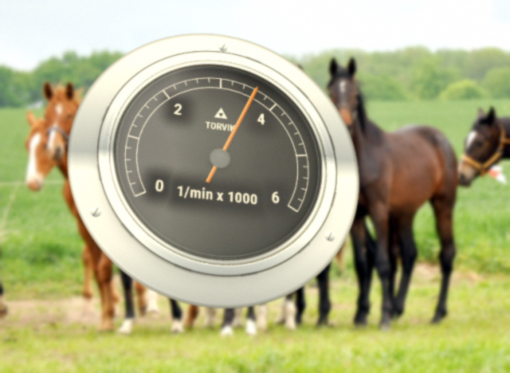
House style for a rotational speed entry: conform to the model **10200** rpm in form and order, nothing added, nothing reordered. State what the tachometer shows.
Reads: **3600** rpm
